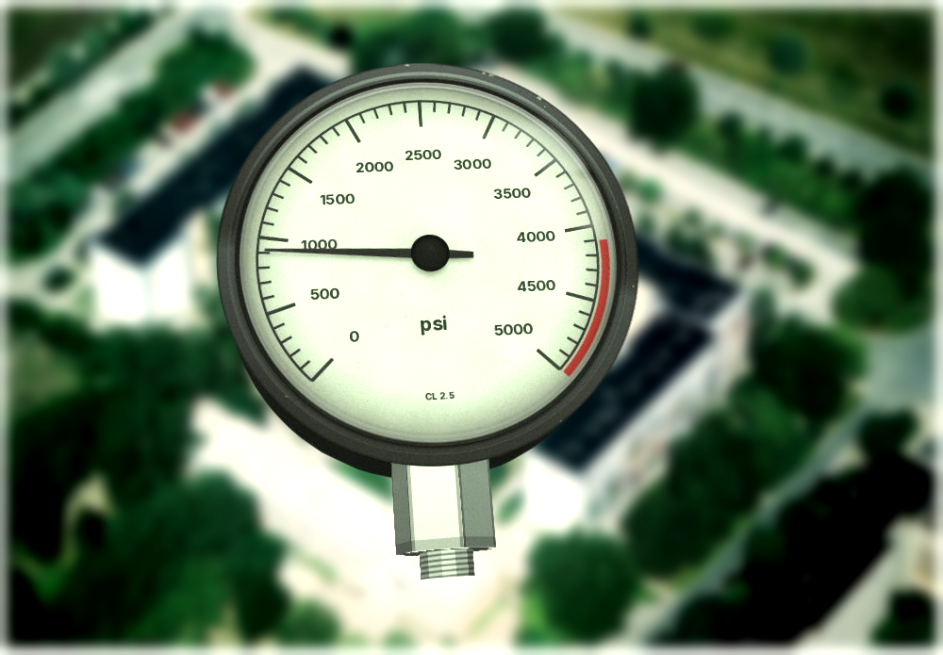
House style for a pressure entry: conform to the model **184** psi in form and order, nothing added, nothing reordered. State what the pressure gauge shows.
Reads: **900** psi
